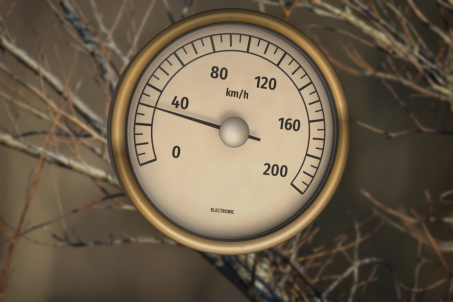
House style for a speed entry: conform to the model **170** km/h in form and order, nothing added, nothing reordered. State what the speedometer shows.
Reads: **30** km/h
